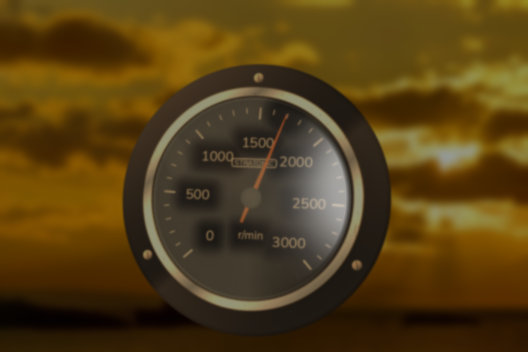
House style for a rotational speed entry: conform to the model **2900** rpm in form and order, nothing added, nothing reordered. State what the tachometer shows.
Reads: **1700** rpm
